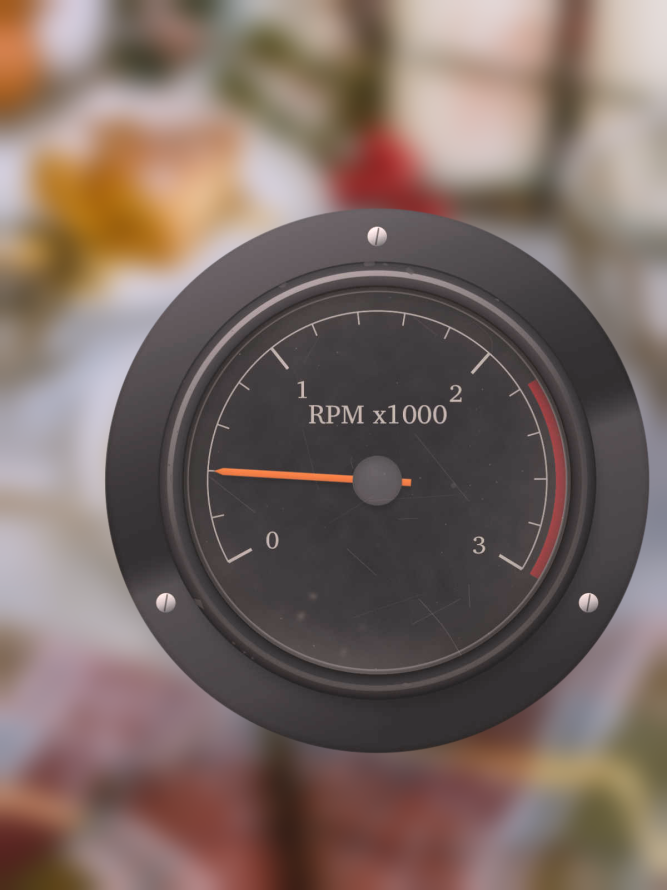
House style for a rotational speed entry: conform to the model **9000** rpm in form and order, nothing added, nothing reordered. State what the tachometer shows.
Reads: **400** rpm
